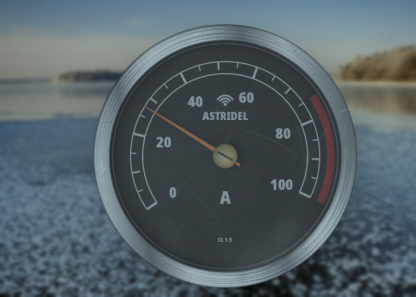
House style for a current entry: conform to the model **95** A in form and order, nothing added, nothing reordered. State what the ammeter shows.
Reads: **27.5** A
